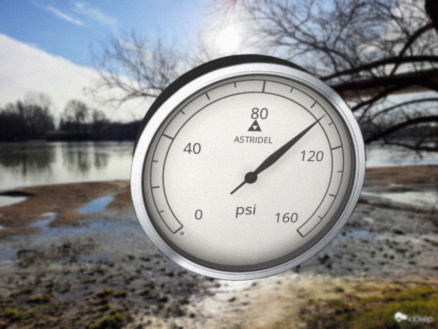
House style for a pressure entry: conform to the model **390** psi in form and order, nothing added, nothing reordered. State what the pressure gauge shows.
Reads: **105** psi
